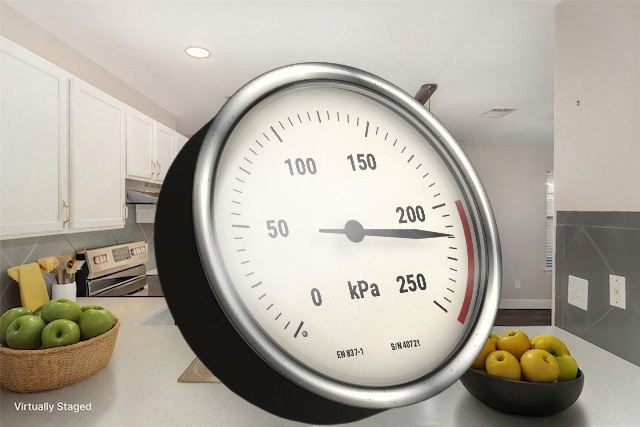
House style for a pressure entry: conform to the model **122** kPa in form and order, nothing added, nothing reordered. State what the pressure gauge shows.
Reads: **215** kPa
